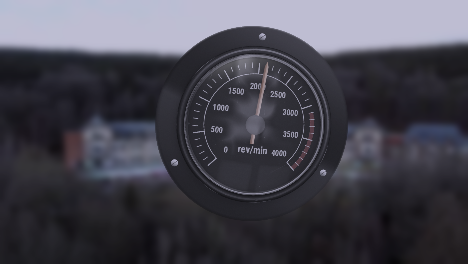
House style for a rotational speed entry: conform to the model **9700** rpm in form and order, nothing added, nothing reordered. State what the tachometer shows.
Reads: **2100** rpm
